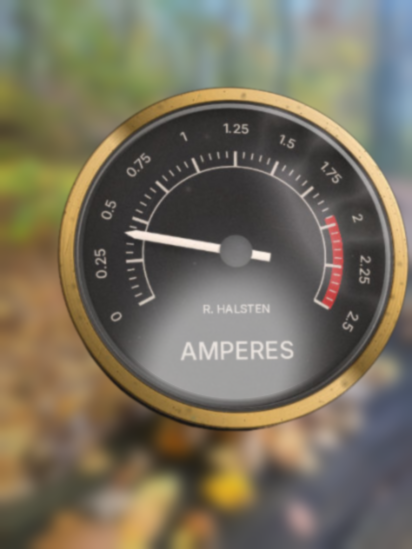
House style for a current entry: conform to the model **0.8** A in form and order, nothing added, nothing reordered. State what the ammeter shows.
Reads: **0.4** A
